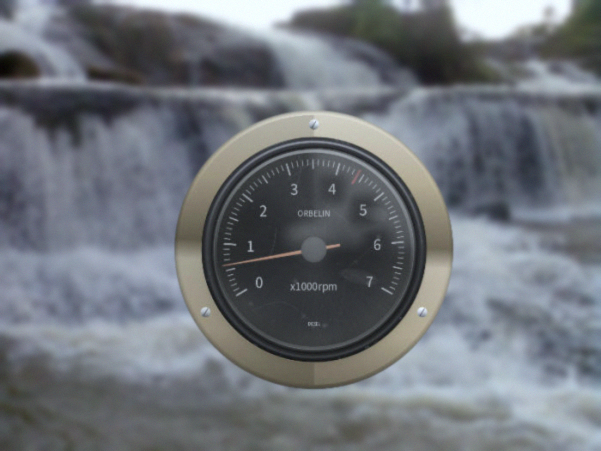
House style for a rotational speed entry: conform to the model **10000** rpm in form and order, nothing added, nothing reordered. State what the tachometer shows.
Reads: **600** rpm
